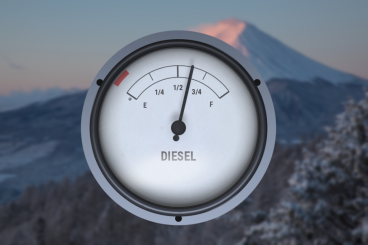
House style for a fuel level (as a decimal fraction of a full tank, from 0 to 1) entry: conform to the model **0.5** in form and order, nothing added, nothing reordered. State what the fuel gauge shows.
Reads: **0.625**
